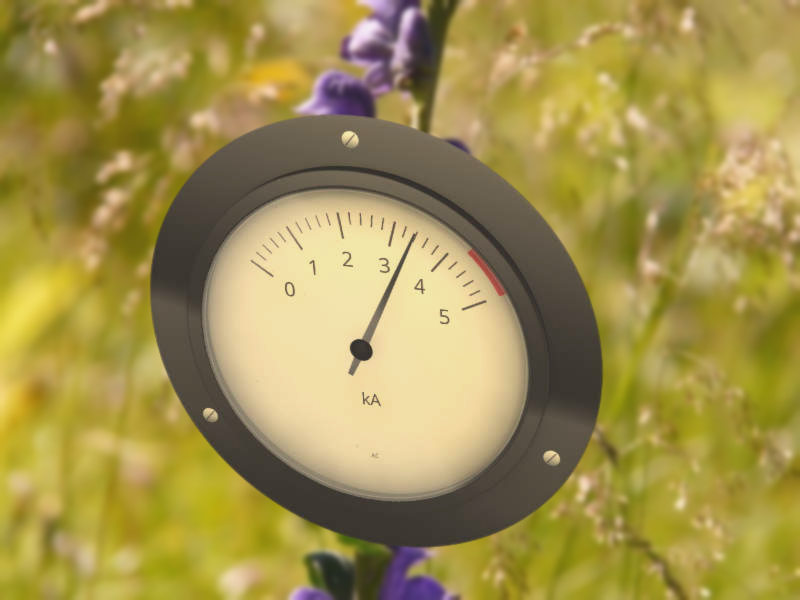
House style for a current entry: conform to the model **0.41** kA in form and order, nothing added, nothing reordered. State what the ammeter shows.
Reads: **3.4** kA
